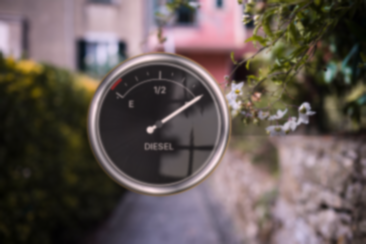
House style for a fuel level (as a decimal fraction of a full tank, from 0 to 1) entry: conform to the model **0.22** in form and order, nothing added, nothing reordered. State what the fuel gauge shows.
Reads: **1**
